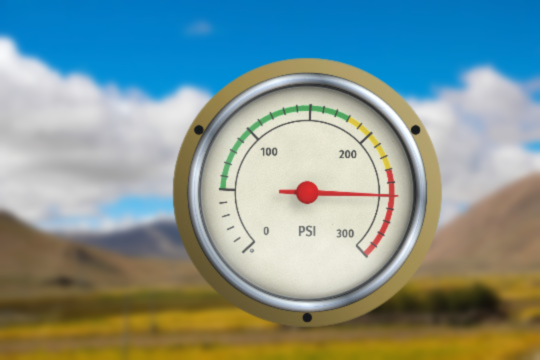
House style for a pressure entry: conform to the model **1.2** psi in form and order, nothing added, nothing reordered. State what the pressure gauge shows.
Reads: **250** psi
